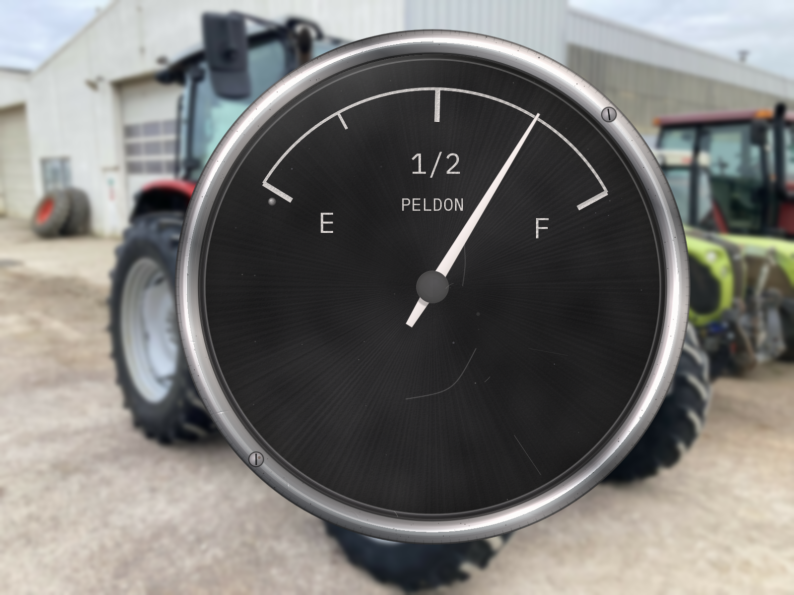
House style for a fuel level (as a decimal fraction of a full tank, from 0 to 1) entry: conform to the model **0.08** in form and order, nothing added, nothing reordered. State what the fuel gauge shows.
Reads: **0.75**
